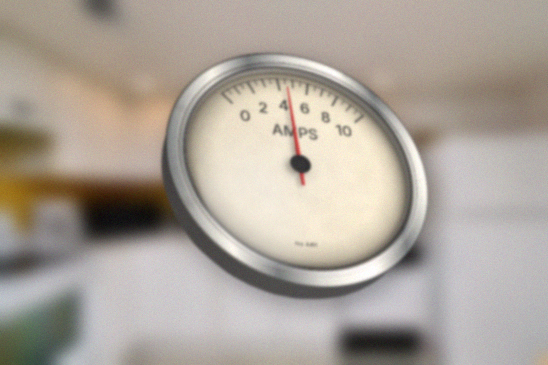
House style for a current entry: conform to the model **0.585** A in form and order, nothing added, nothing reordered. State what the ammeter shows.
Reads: **4.5** A
